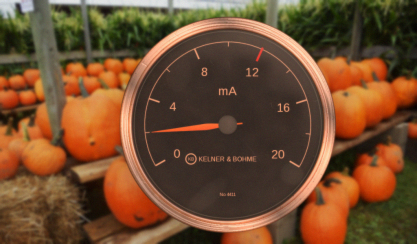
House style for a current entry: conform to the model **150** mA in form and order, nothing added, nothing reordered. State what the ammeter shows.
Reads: **2** mA
